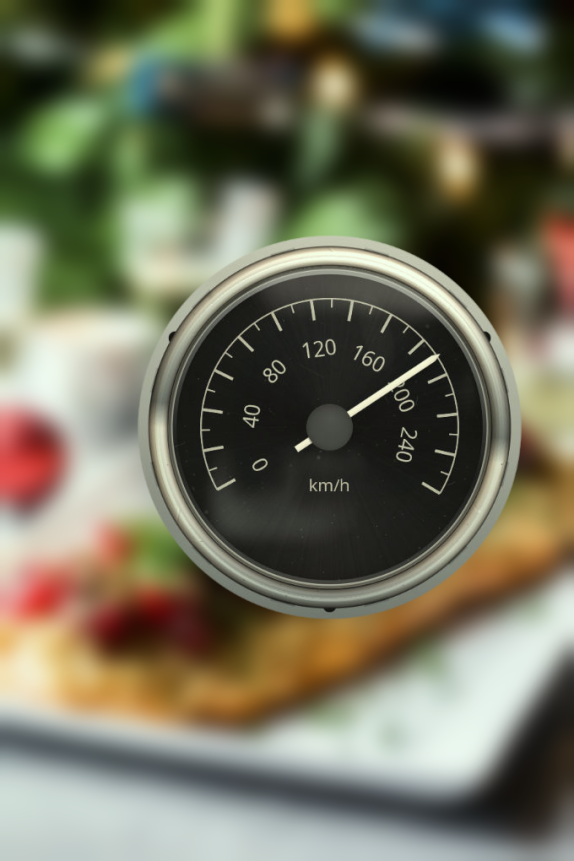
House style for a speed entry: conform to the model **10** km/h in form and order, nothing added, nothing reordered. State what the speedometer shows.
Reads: **190** km/h
